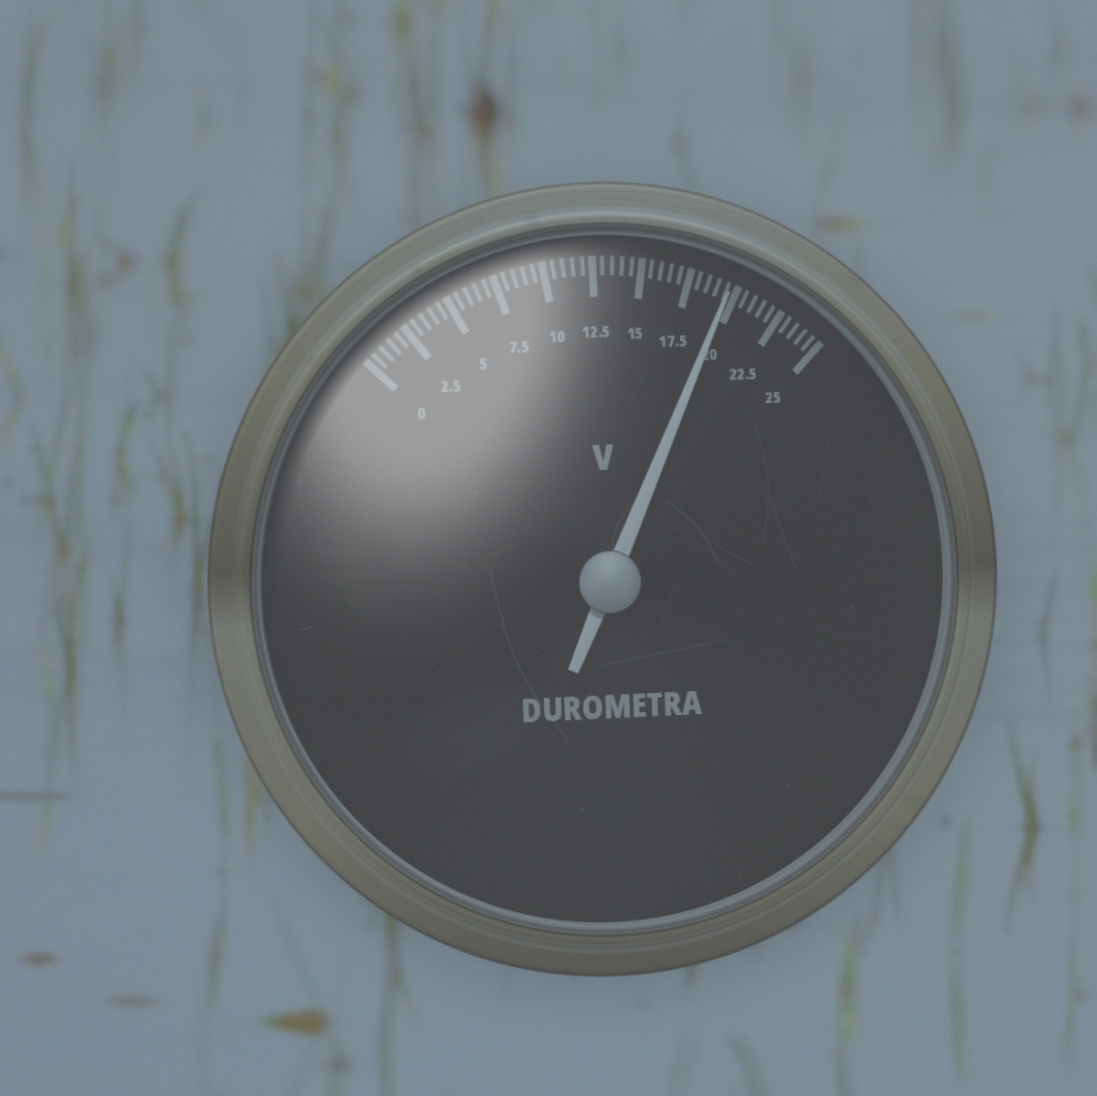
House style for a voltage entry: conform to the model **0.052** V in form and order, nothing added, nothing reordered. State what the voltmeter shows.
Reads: **19.5** V
